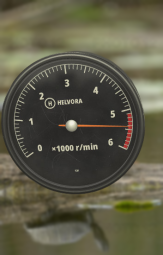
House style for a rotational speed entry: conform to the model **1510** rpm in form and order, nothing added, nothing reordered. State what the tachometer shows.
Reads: **5400** rpm
